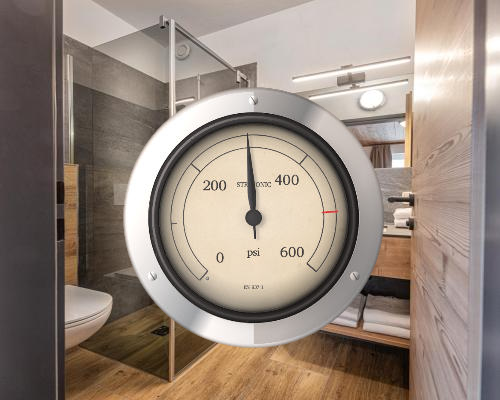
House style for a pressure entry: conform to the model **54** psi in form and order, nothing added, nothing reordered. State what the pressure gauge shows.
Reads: **300** psi
